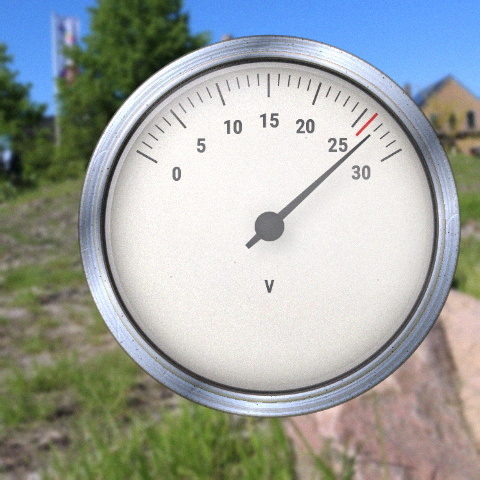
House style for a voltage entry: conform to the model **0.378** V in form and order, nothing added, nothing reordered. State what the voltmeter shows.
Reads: **27** V
